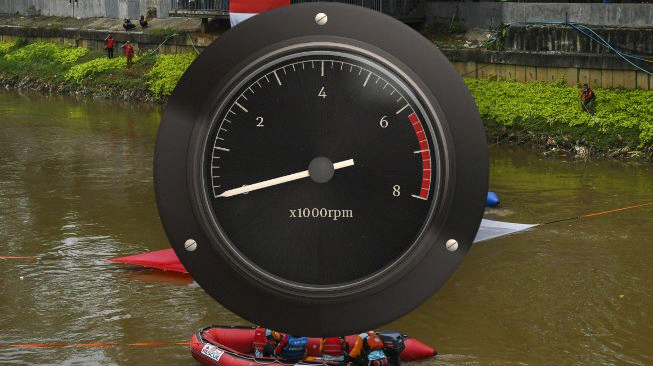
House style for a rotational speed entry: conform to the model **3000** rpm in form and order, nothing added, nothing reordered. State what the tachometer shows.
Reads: **0** rpm
